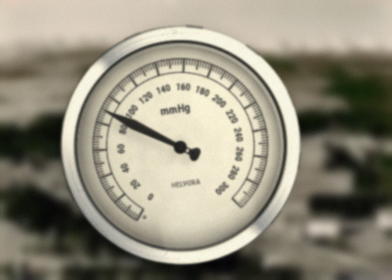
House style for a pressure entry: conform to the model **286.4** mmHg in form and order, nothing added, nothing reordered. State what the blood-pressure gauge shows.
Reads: **90** mmHg
